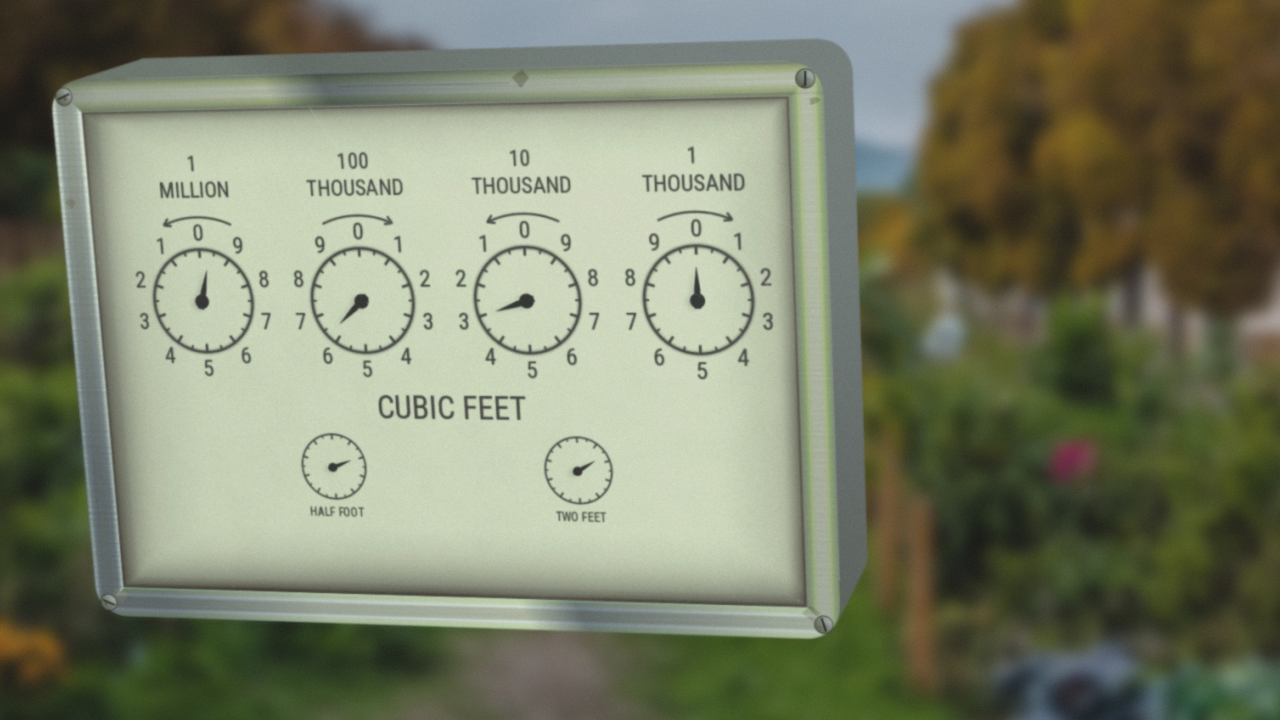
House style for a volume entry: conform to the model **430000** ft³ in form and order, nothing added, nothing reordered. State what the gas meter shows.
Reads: **963000** ft³
